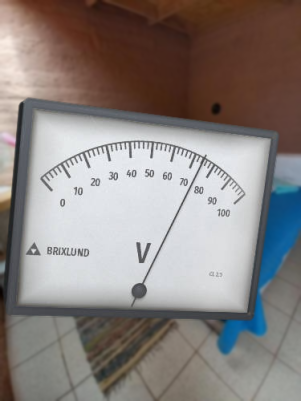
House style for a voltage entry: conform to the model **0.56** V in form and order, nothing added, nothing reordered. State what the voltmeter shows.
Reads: **74** V
